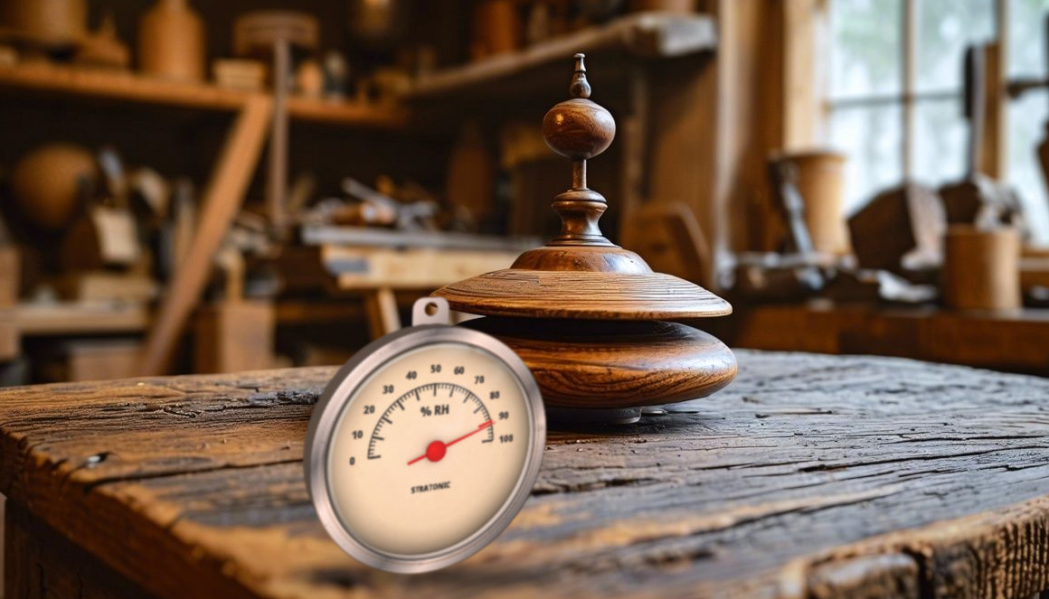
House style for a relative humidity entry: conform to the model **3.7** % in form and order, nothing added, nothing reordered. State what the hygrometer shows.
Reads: **90** %
